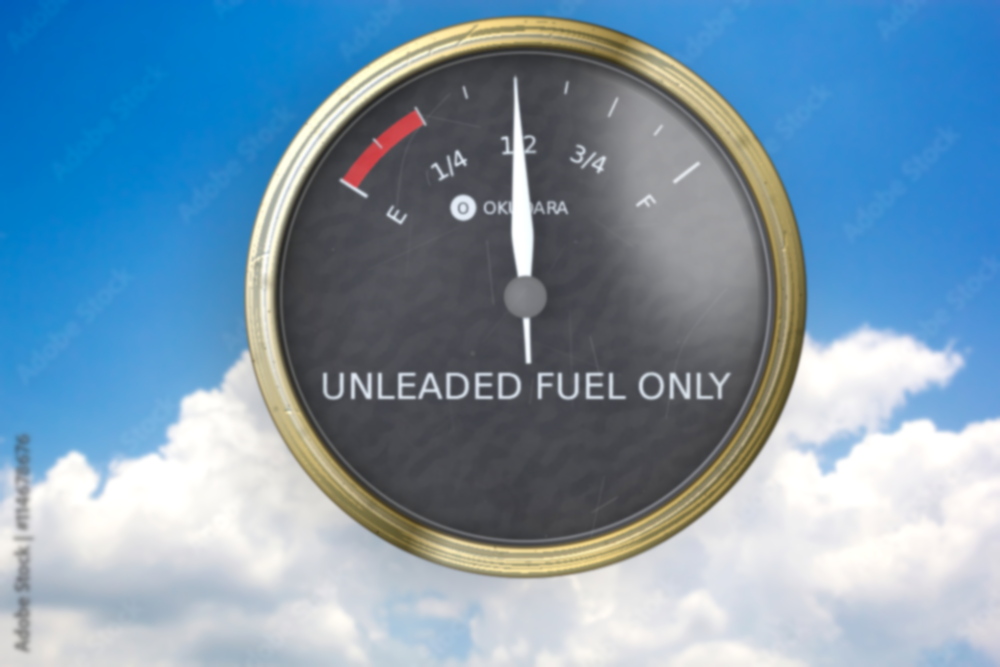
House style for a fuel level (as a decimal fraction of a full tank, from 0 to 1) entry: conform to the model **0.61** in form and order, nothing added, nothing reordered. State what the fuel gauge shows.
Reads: **0.5**
